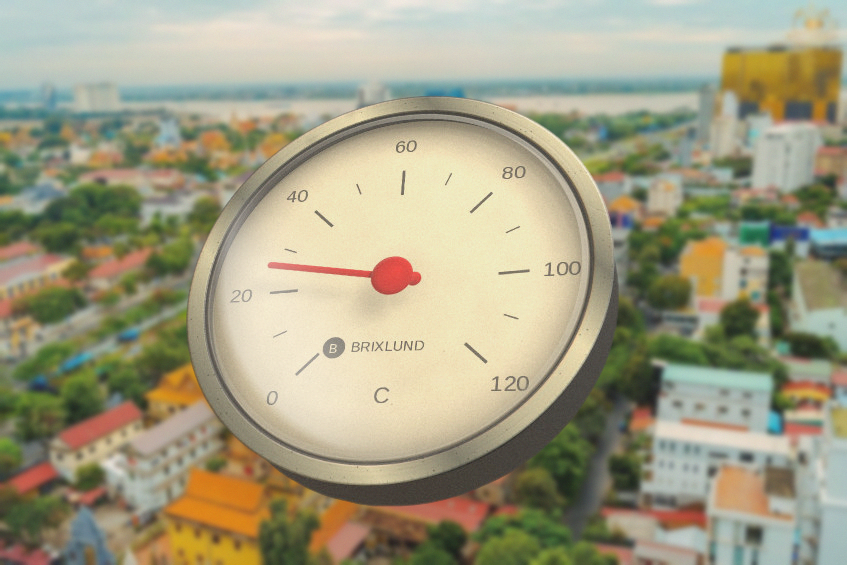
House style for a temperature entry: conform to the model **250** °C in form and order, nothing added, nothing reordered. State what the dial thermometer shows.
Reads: **25** °C
